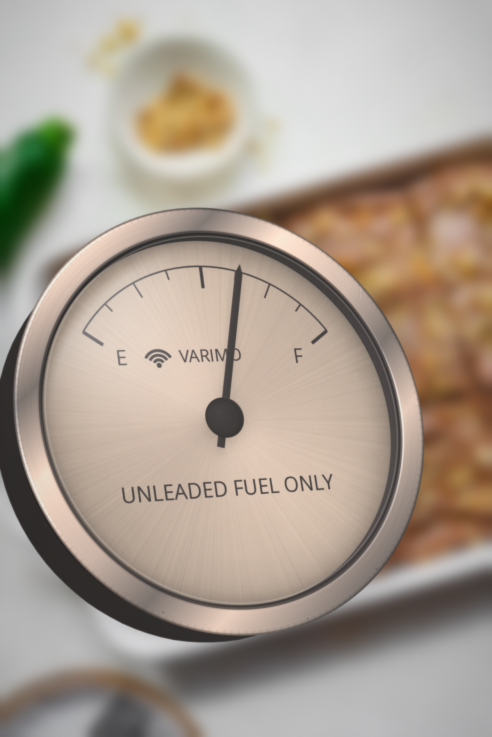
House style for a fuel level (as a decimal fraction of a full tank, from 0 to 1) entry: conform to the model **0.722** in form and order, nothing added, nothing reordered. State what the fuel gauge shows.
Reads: **0.625**
